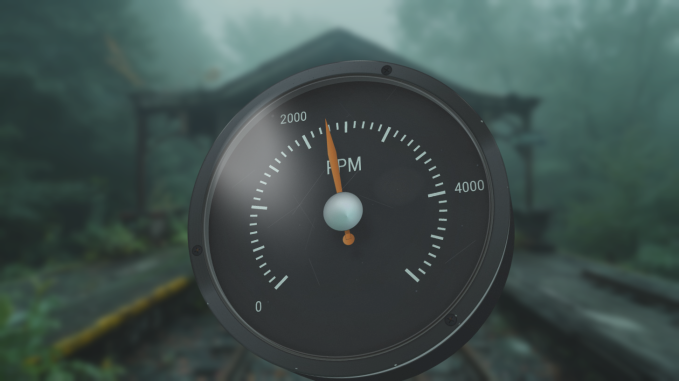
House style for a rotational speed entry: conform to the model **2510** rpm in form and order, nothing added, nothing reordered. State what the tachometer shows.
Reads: **2300** rpm
